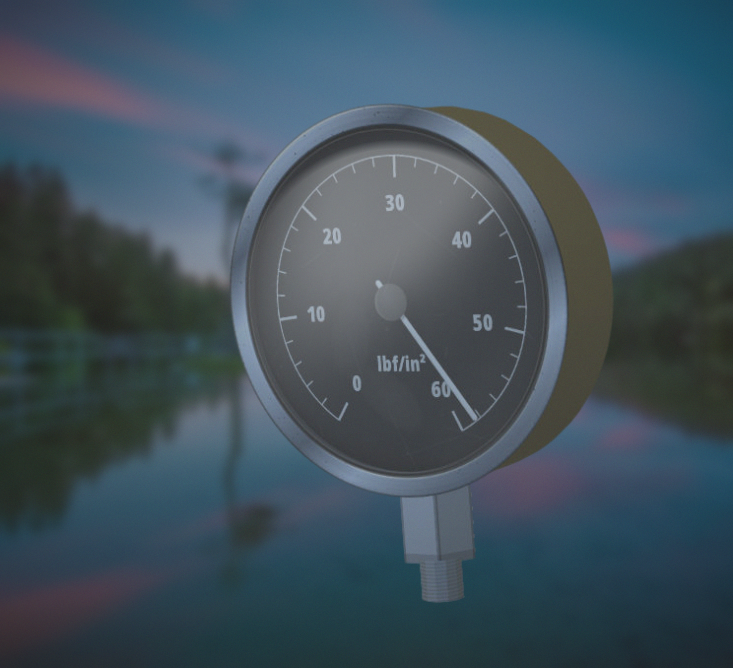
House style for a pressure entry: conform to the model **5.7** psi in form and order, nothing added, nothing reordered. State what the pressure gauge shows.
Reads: **58** psi
